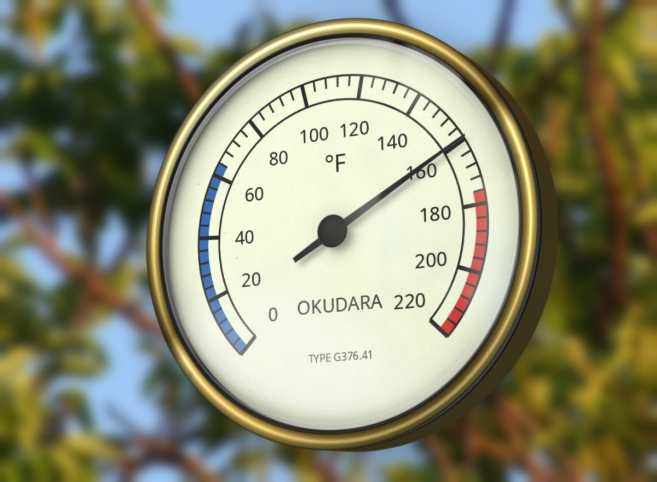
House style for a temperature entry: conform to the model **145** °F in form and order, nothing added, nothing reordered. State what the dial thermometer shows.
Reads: **160** °F
